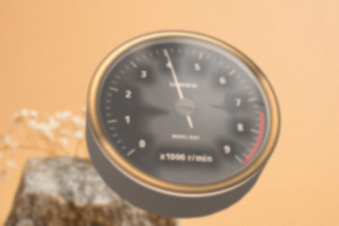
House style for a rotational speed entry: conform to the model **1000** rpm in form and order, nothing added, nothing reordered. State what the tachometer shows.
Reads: **4000** rpm
